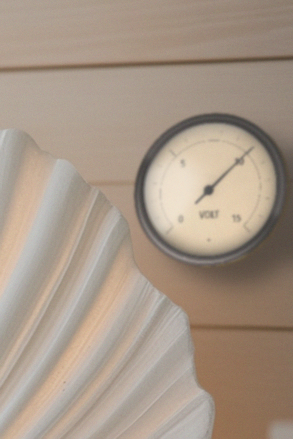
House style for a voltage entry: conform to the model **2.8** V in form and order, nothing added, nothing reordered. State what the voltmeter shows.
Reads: **10** V
